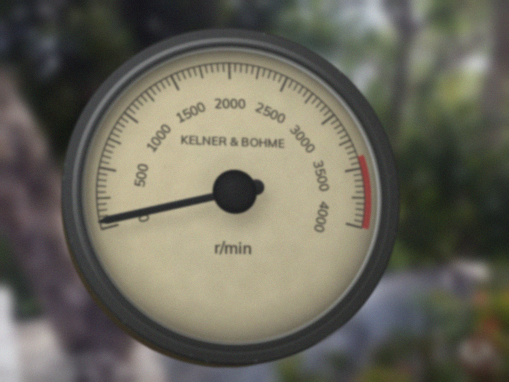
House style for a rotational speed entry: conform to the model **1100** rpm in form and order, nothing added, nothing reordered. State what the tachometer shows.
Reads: **50** rpm
